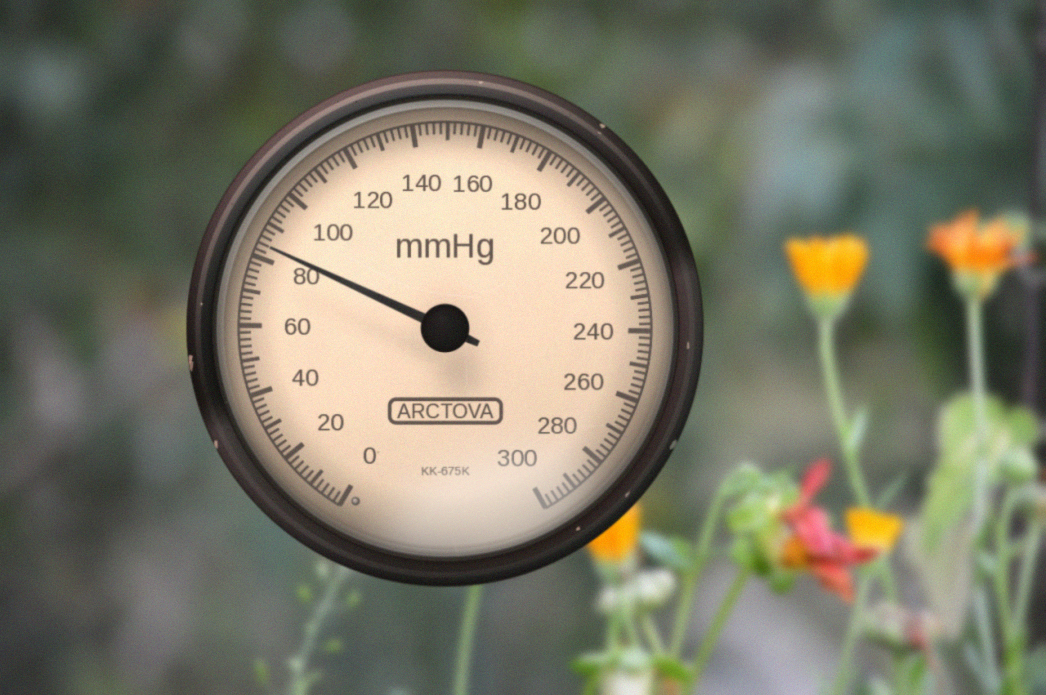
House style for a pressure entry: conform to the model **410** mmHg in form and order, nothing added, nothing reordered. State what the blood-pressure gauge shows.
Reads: **84** mmHg
